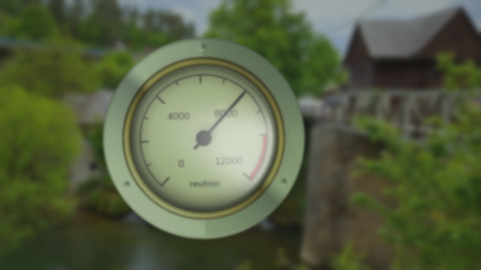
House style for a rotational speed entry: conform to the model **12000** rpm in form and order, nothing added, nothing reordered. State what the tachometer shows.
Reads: **8000** rpm
